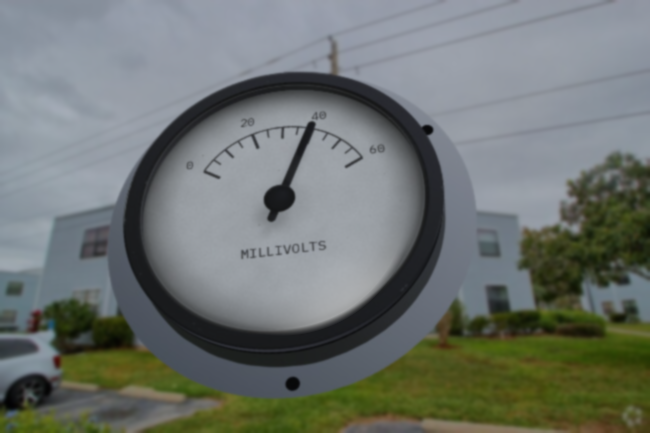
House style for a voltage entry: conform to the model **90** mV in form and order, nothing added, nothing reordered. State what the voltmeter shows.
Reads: **40** mV
